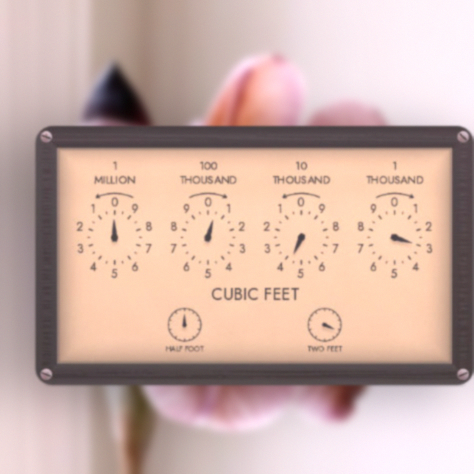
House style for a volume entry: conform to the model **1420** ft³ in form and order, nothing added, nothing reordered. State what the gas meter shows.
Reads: **4300** ft³
